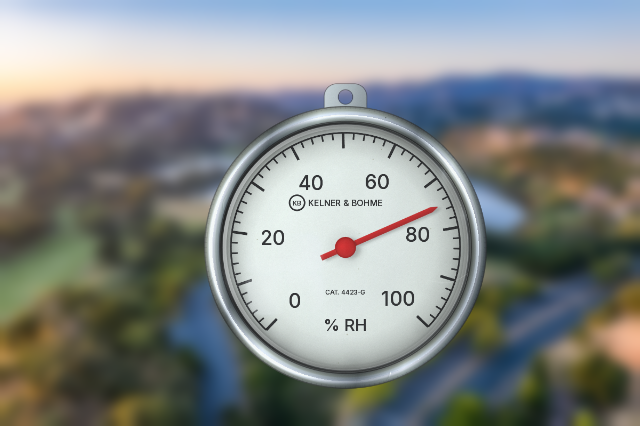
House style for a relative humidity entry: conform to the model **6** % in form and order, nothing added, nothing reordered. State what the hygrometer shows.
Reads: **75** %
